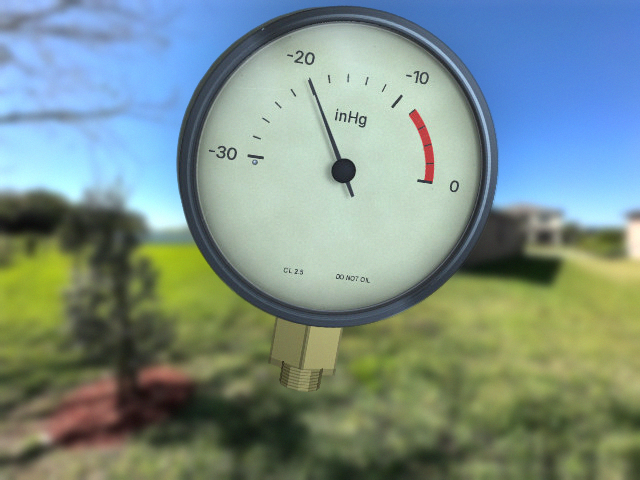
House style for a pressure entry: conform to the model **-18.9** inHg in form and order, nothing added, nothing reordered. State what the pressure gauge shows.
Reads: **-20** inHg
